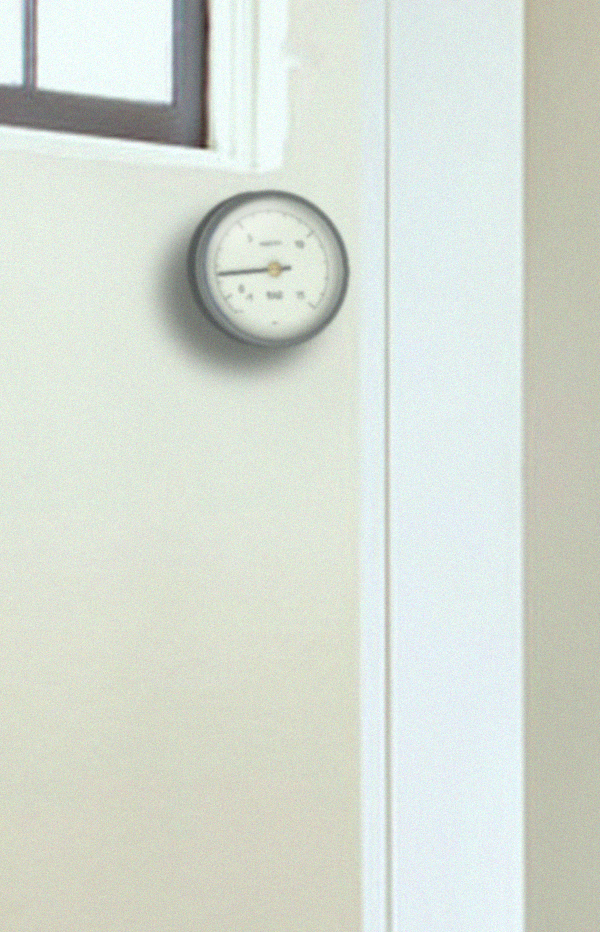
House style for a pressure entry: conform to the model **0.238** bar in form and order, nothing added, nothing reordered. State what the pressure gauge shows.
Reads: **1.5** bar
